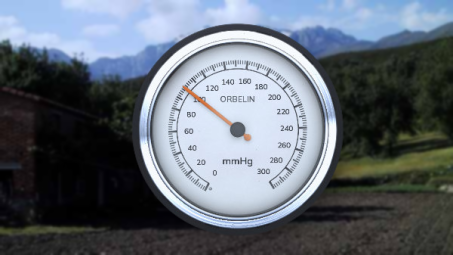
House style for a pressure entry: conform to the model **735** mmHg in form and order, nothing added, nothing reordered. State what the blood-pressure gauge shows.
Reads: **100** mmHg
